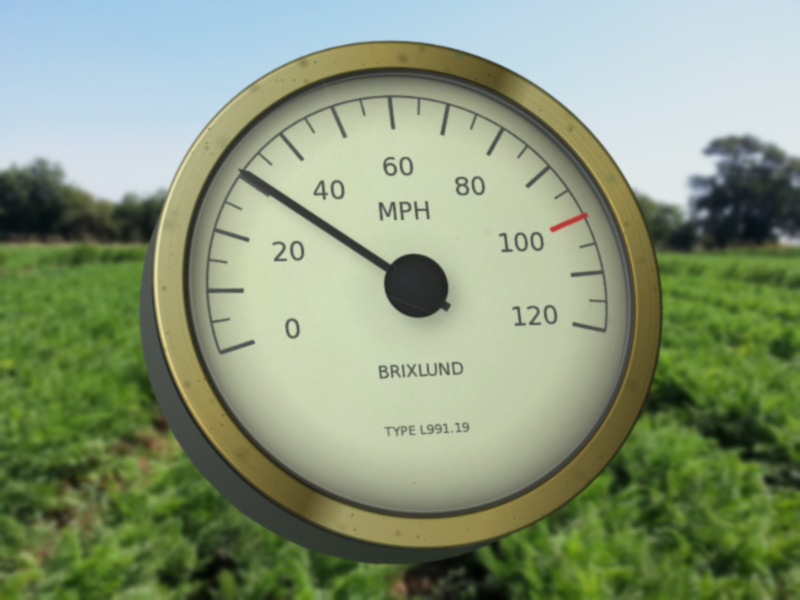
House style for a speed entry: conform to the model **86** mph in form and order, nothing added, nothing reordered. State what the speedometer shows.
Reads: **30** mph
